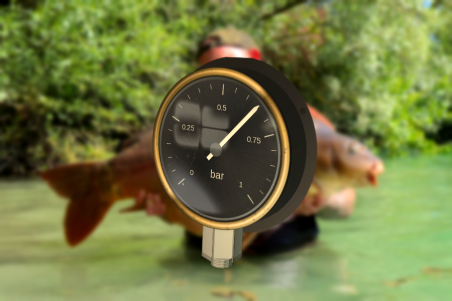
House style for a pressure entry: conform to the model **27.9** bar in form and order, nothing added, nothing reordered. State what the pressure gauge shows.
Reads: **0.65** bar
